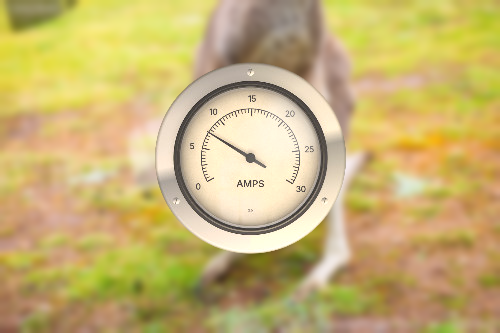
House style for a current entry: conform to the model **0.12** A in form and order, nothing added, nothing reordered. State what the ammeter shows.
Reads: **7.5** A
